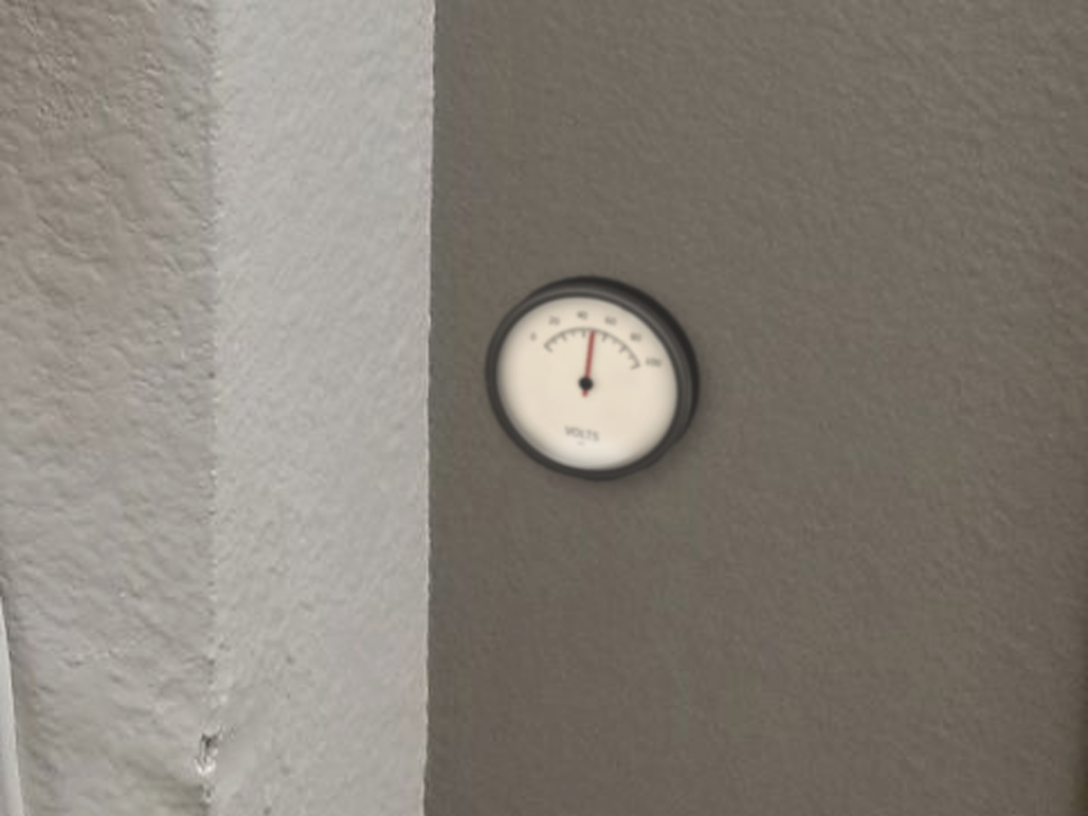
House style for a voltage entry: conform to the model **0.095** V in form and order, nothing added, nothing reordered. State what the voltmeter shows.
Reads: **50** V
